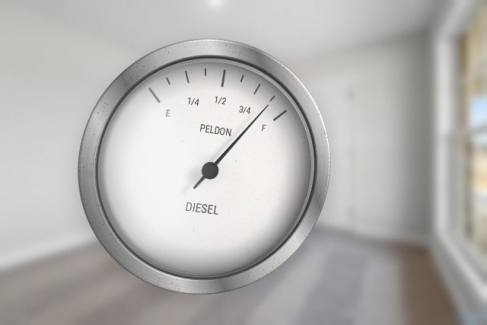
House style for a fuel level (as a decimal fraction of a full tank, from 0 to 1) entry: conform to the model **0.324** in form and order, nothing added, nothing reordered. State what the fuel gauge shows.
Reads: **0.875**
